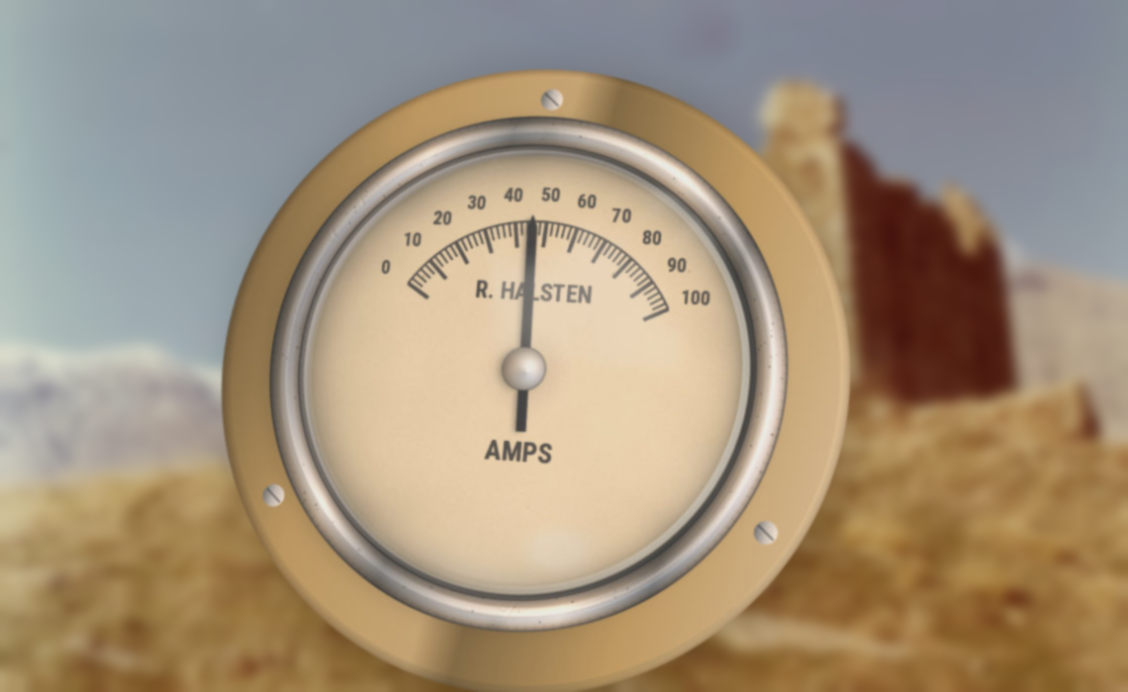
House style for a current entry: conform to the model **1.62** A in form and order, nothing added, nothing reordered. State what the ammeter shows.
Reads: **46** A
